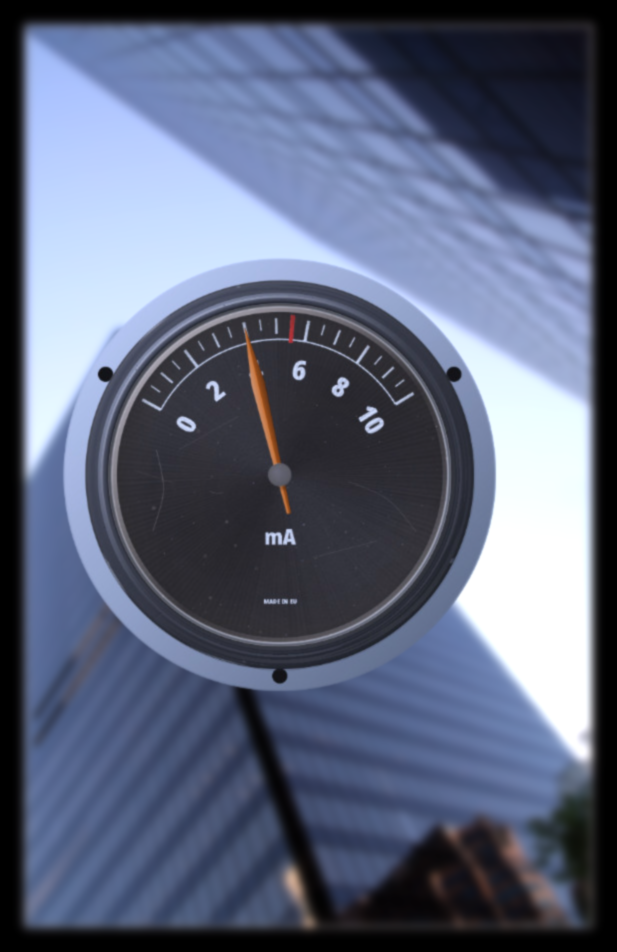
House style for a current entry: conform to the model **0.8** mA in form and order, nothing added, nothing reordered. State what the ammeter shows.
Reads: **4** mA
